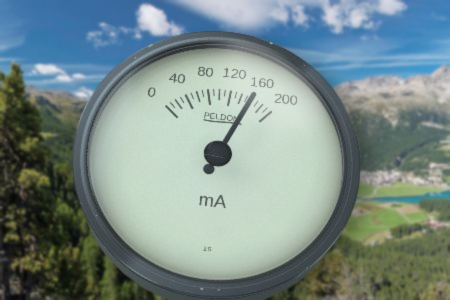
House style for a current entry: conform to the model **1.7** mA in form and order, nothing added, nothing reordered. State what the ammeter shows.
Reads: **160** mA
